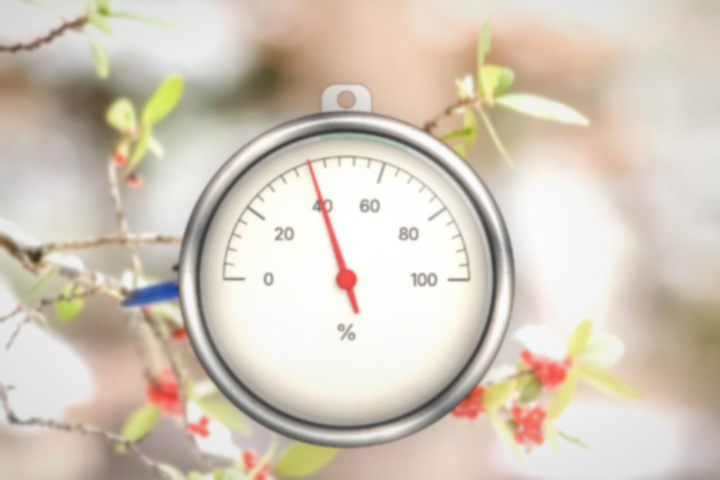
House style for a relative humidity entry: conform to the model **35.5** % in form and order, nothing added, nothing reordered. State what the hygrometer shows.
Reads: **40** %
